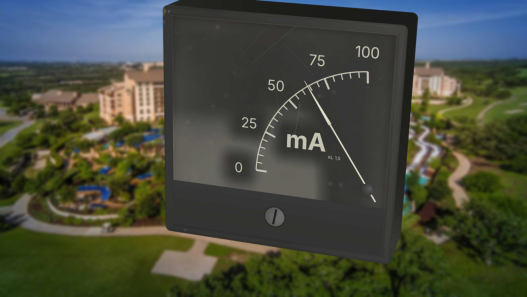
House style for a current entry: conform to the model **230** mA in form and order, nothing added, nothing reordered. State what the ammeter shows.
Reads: **65** mA
